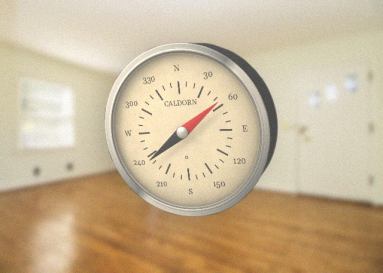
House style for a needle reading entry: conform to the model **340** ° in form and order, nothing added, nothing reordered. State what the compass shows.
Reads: **55** °
